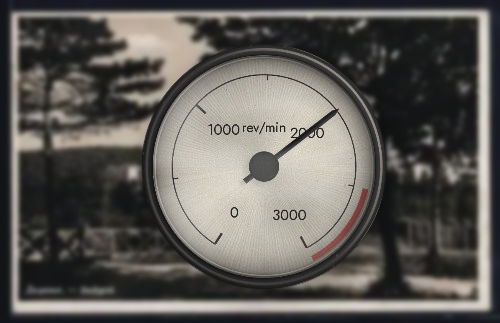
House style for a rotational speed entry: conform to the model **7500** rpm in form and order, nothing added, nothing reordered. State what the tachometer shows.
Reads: **2000** rpm
